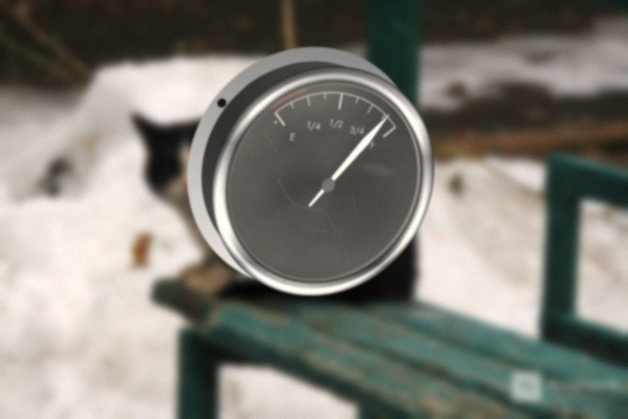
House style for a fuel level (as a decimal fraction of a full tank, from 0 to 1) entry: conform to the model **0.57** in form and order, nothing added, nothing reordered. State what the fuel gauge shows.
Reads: **0.875**
